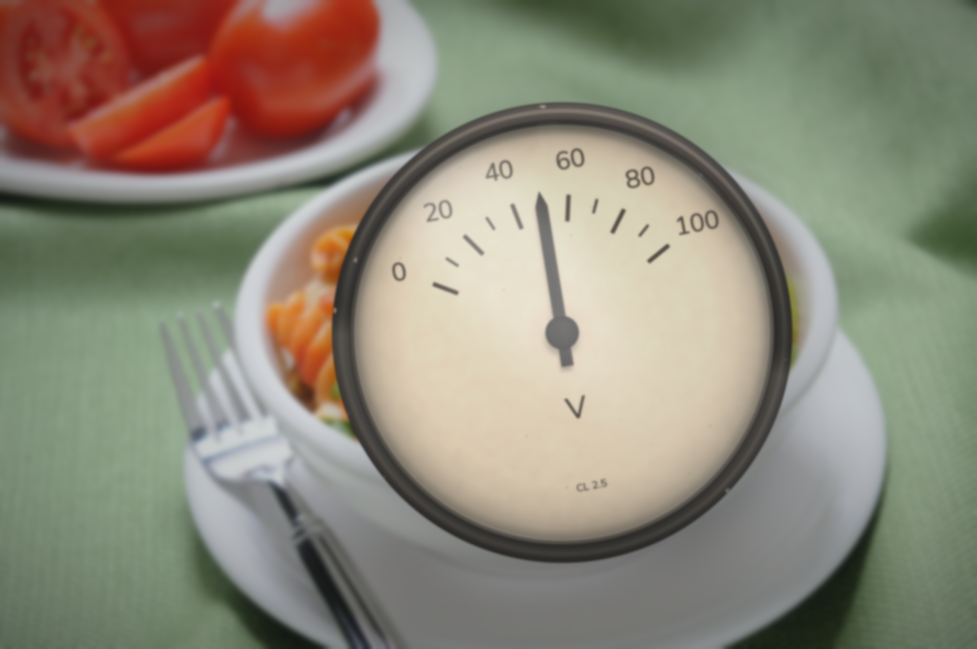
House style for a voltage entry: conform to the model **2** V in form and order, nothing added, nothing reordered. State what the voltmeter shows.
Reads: **50** V
